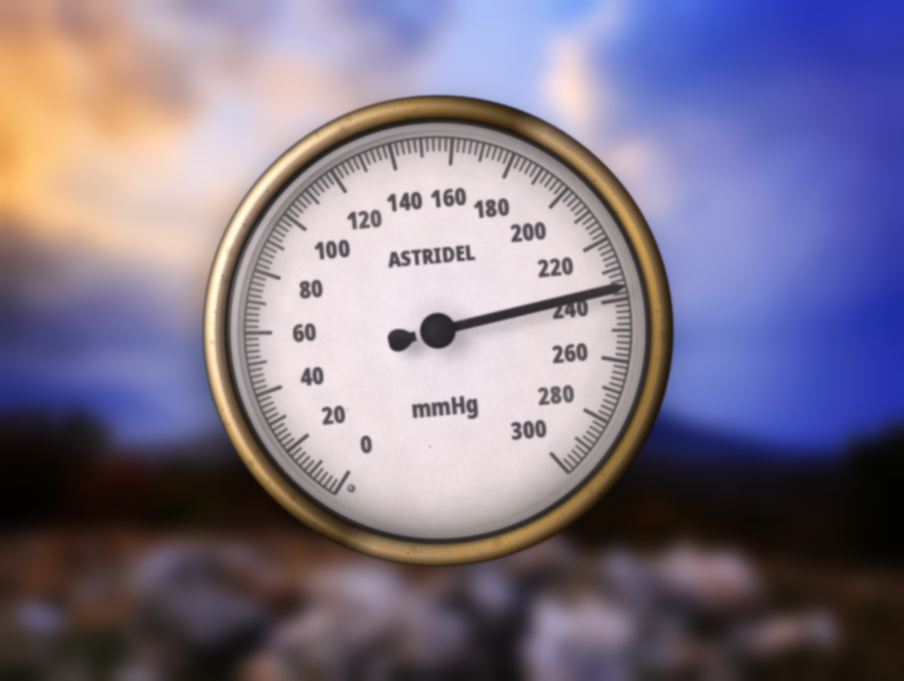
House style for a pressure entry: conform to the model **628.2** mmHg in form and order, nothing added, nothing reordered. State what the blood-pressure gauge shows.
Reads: **236** mmHg
